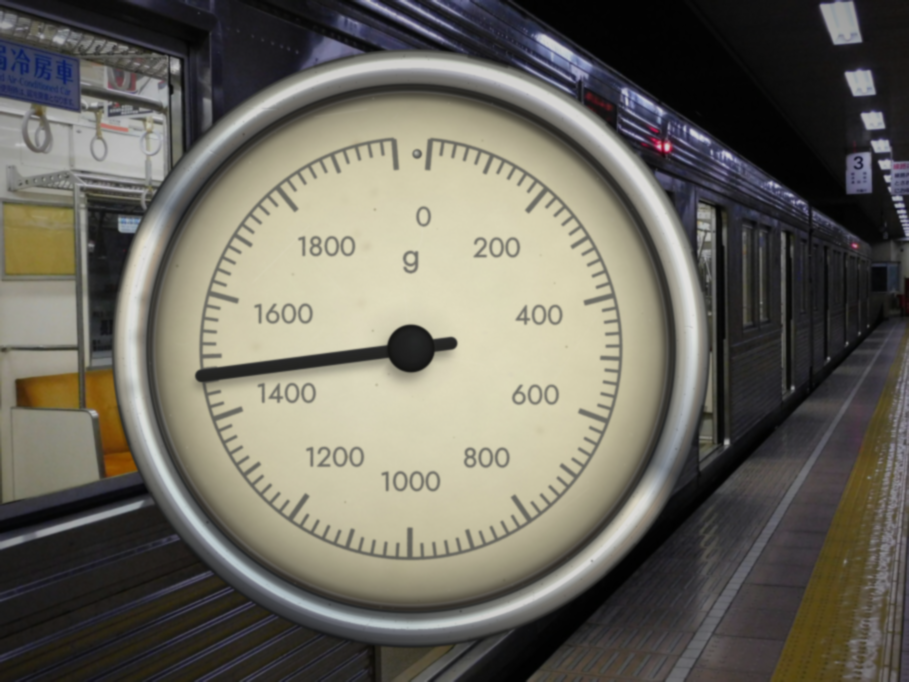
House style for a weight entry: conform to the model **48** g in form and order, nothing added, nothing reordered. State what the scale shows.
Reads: **1470** g
